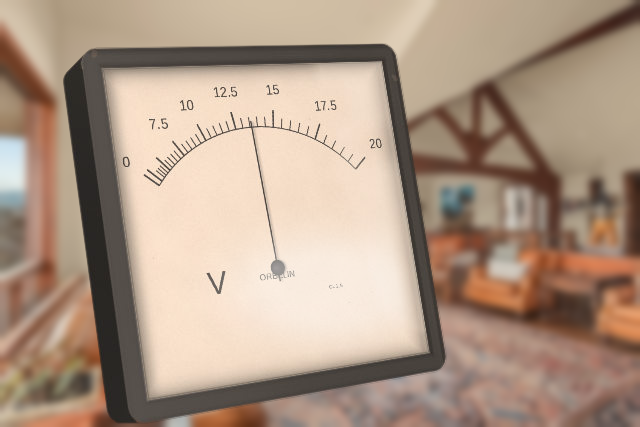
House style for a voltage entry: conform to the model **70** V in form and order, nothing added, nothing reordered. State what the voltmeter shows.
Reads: **13.5** V
